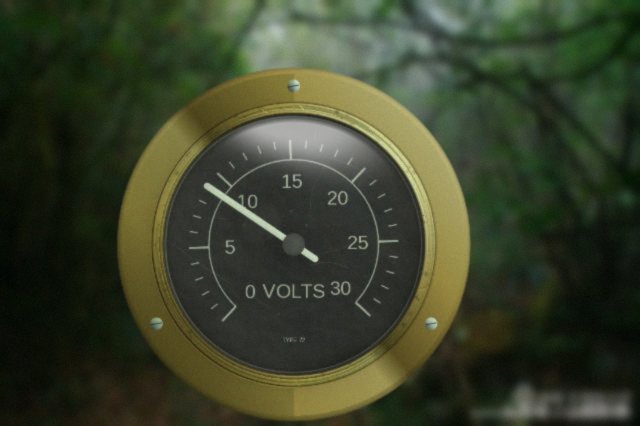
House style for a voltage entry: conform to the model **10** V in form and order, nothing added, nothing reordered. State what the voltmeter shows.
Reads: **9** V
